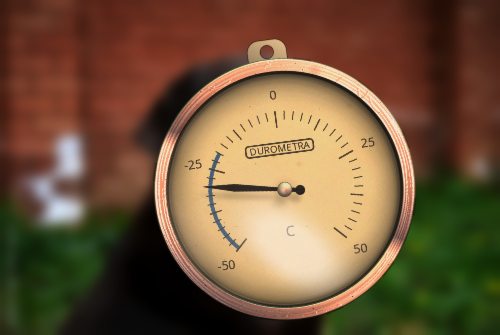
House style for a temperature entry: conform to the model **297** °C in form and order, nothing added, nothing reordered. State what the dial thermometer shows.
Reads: **-30** °C
